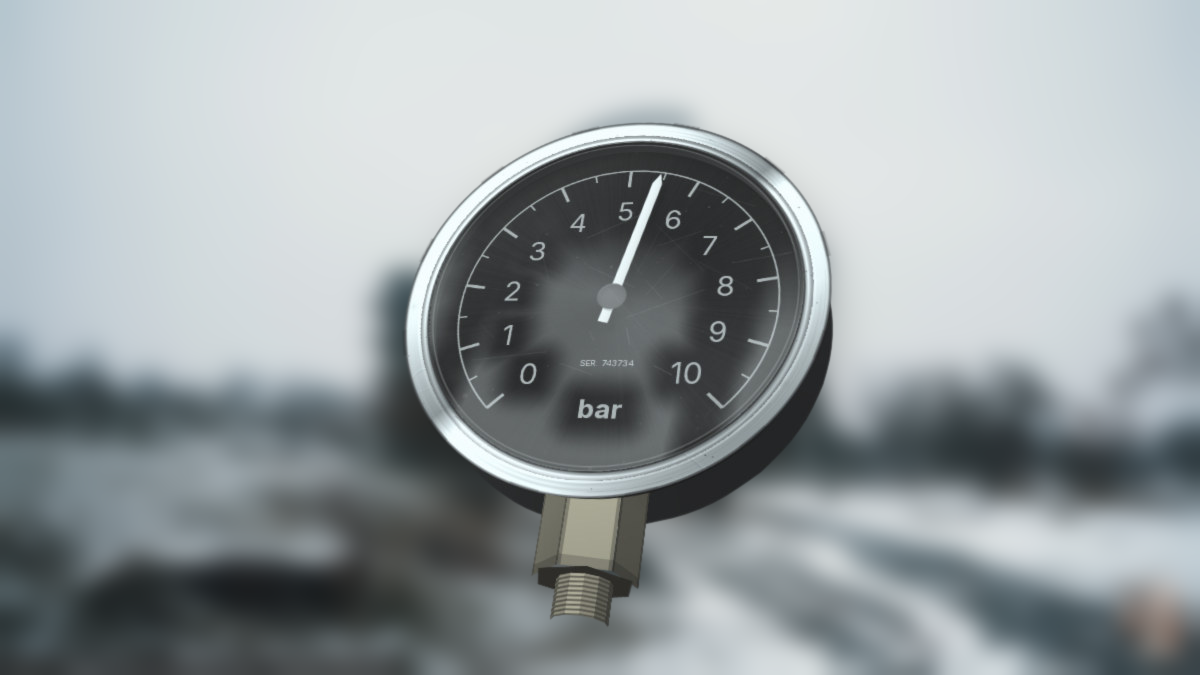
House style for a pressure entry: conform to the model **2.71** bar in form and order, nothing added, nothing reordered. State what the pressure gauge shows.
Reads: **5.5** bar
